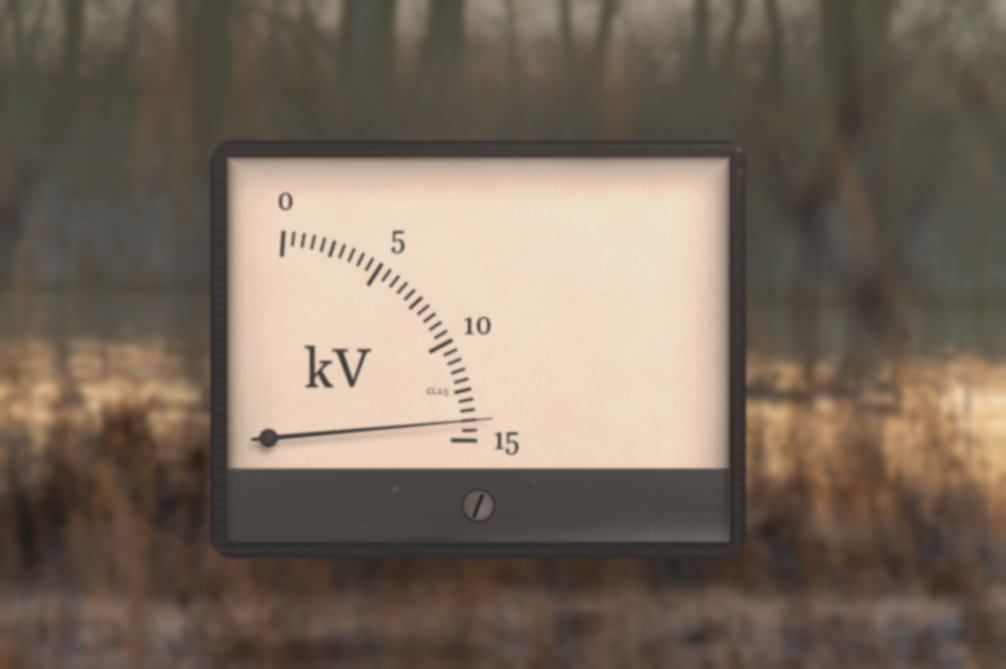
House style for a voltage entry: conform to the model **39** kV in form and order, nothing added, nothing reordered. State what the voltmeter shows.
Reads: **14** kV
